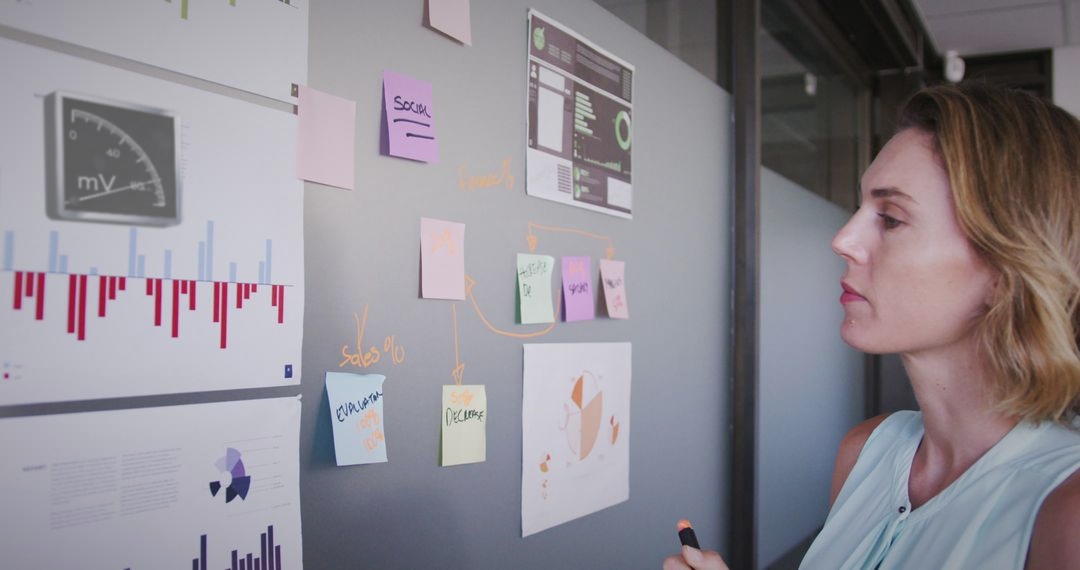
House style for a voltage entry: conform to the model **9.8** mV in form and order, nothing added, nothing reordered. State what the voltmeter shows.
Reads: **80** mV
